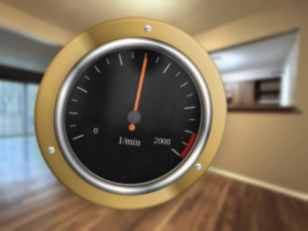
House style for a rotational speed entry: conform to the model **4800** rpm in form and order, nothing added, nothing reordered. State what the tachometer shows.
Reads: **1000** rpm
